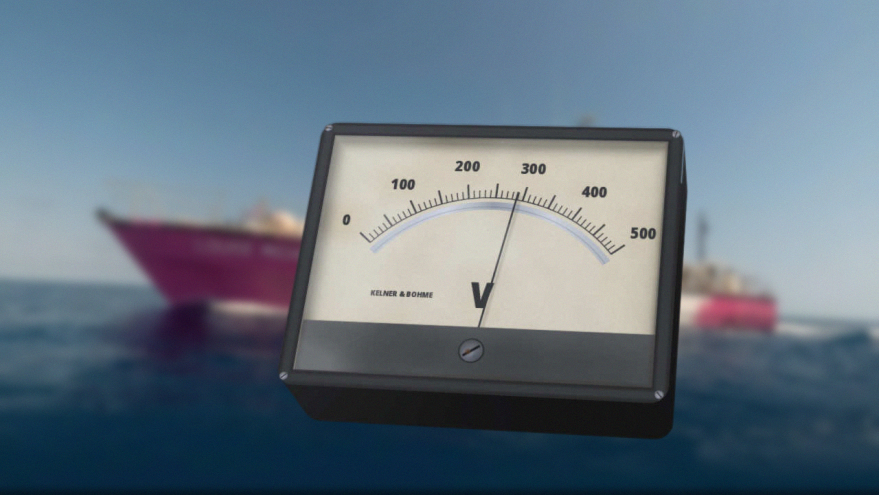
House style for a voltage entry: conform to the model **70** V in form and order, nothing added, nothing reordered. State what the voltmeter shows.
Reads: **290** V
